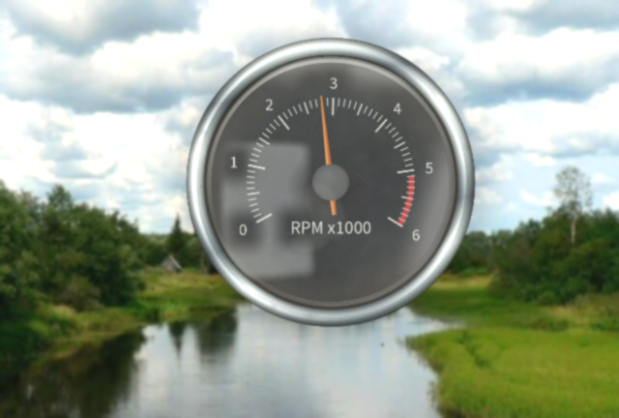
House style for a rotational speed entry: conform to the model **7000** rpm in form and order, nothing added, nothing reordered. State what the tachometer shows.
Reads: **2800** rpm
